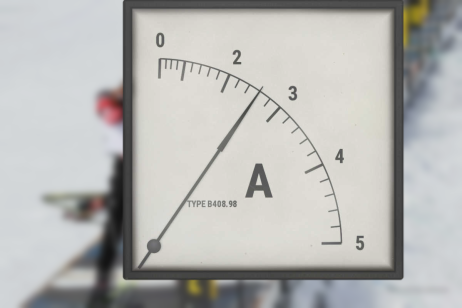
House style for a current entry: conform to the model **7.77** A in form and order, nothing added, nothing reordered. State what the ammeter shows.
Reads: **2.6** A
